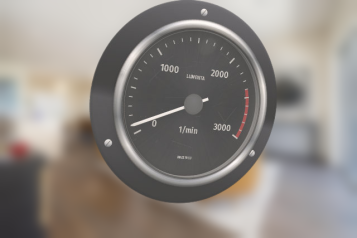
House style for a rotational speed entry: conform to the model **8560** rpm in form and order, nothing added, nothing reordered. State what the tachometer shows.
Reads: **100** rpm
